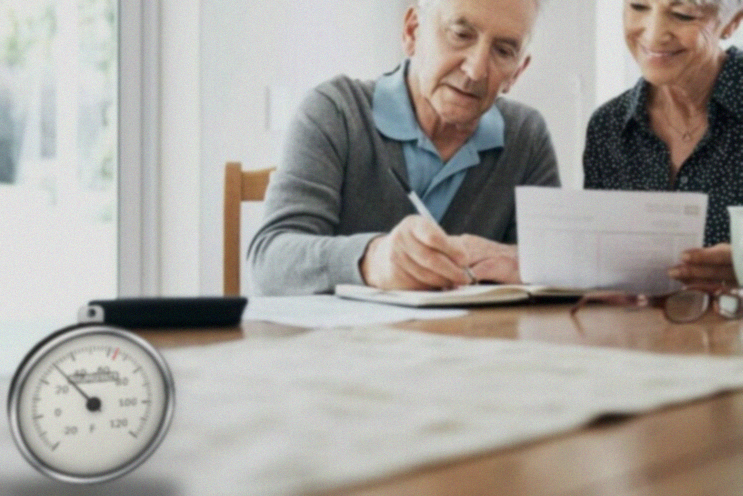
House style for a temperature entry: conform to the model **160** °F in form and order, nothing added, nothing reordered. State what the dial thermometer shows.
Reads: **30** °F
